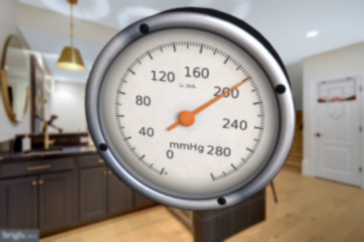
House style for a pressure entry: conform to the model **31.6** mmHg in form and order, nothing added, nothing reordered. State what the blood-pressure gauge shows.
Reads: **200** mmHg
